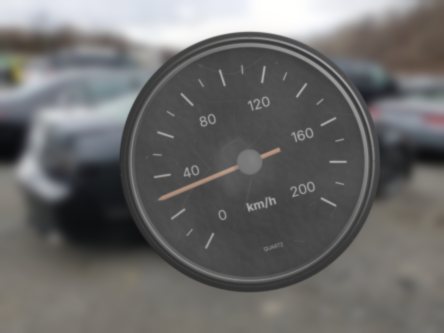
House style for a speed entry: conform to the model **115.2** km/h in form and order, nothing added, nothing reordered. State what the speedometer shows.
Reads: **30** km/h
